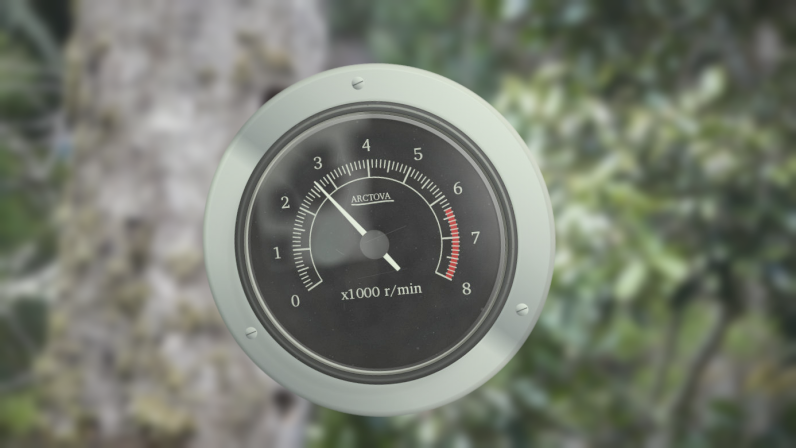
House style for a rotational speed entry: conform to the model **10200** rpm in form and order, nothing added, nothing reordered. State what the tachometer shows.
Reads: **2700** rpm
